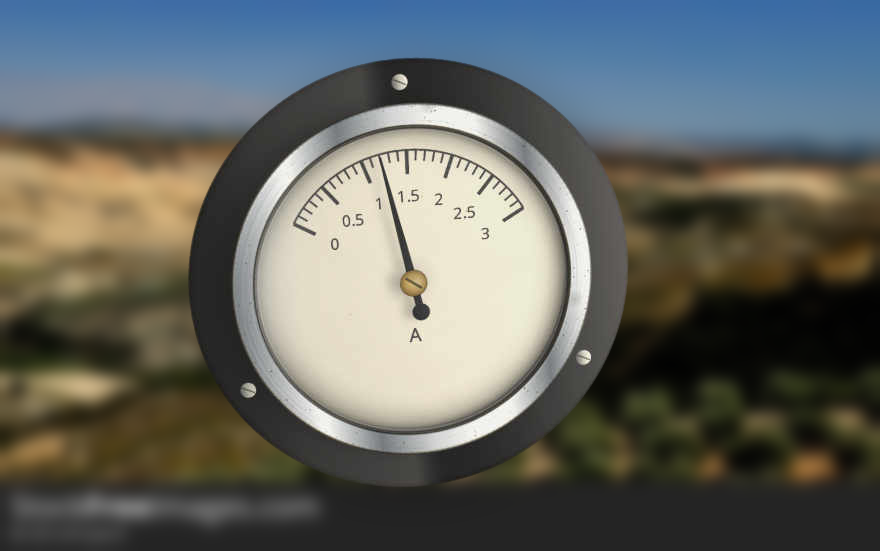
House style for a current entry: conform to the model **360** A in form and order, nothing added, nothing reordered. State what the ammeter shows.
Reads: **1.2** A
